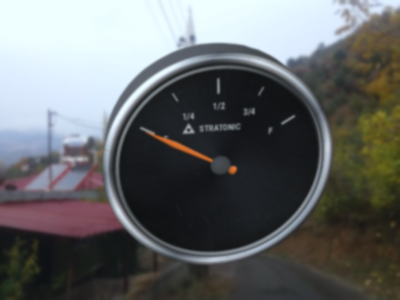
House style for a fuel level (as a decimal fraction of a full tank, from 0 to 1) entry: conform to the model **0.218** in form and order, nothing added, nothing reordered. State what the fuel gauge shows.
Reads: **0**
